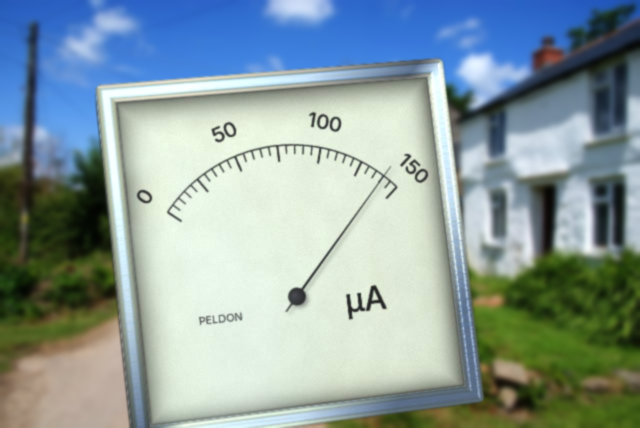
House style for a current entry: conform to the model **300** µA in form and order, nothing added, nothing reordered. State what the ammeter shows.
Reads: **140** µA
